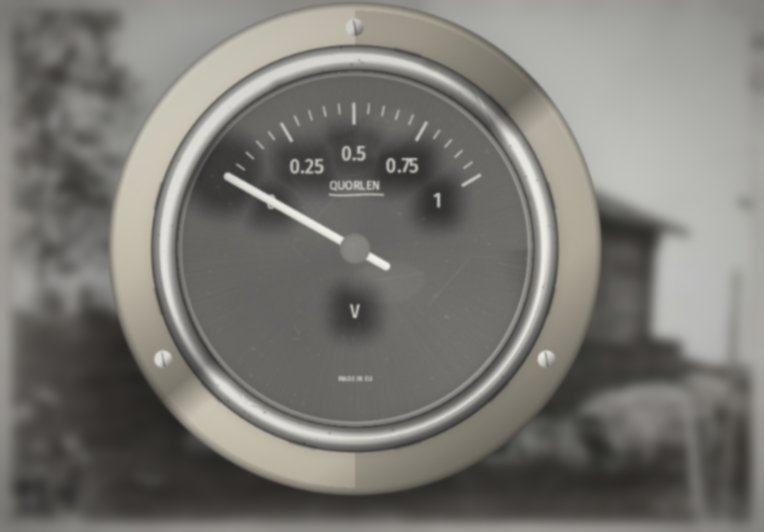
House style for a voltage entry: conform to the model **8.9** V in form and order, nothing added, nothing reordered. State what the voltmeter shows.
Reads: **0** V
